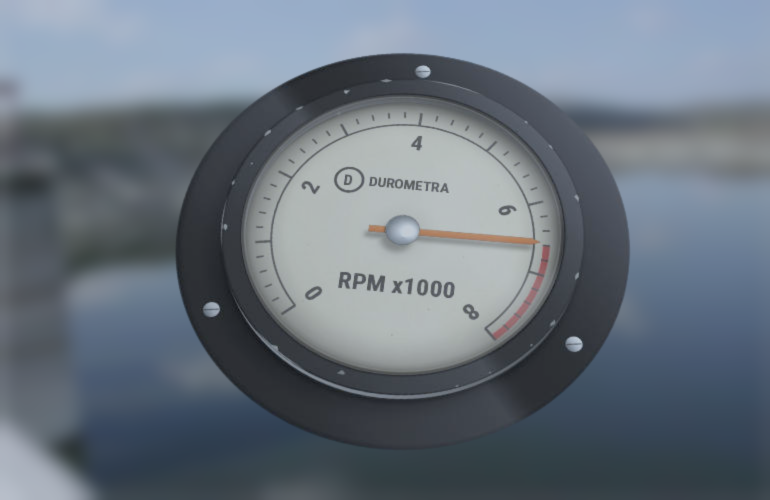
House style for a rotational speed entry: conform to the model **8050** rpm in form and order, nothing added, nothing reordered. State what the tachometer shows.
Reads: **6600** rpm
